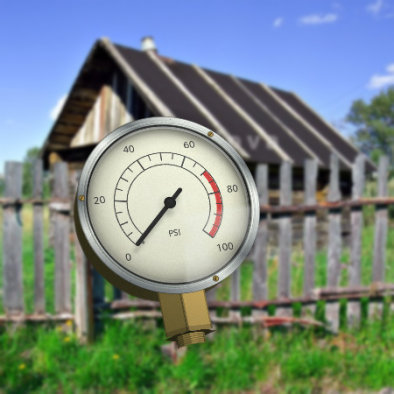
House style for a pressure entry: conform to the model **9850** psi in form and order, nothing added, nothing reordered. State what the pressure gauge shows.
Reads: **0** psi
